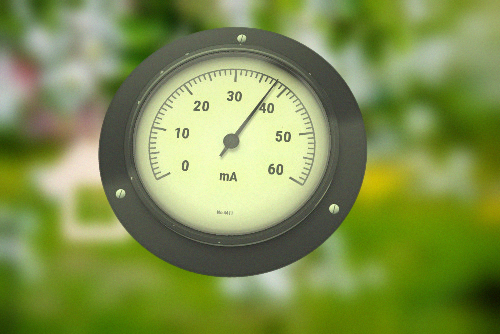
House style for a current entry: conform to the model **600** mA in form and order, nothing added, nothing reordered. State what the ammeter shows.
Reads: **38** mA
